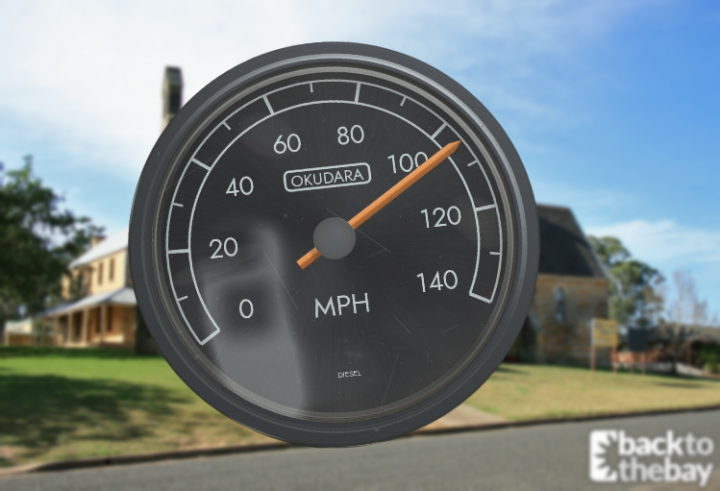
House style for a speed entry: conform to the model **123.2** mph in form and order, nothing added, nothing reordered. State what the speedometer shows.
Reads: **105** mph
